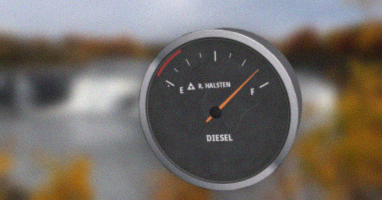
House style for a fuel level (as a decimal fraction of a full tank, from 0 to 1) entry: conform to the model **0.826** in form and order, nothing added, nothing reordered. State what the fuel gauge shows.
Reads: **0.875**
